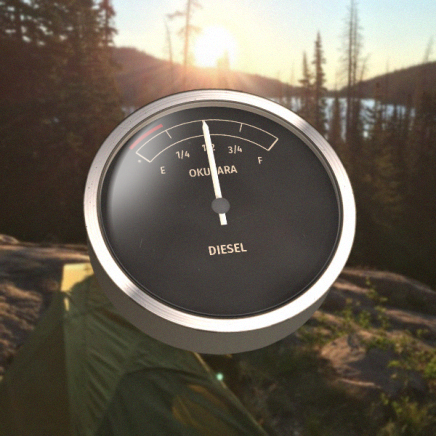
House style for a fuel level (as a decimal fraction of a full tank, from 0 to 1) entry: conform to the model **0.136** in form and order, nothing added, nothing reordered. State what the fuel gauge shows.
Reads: **0.5**
